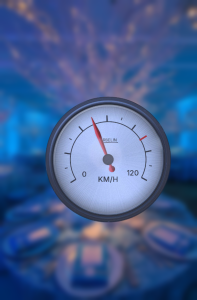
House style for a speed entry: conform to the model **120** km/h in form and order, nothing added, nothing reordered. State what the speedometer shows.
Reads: **50** km/h
